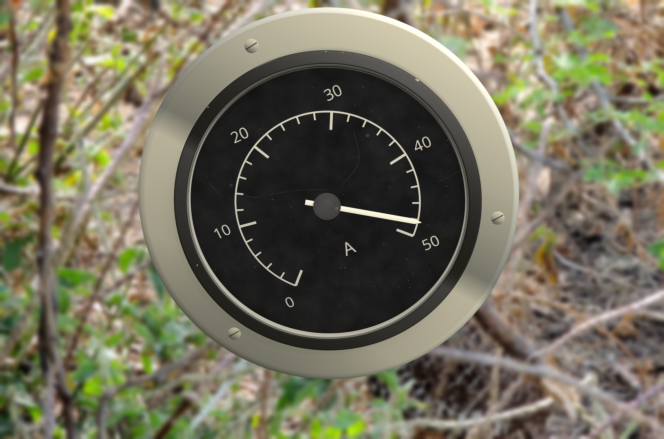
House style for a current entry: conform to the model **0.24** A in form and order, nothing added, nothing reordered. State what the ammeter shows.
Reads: **48** A
